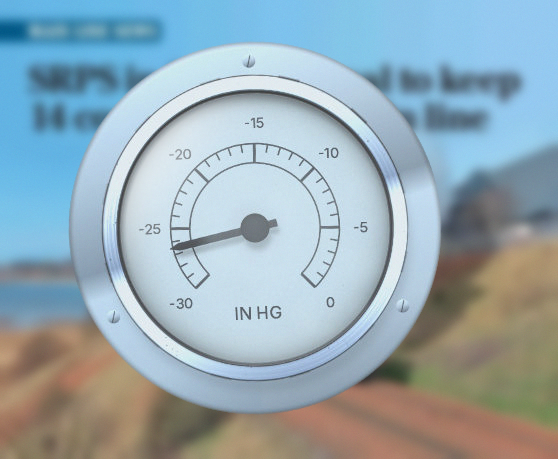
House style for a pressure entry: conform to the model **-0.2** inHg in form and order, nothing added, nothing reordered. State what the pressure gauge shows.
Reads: **-26.5** inHg
